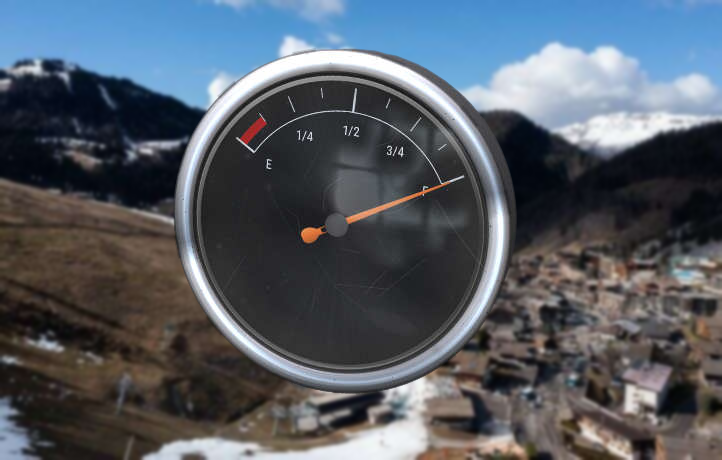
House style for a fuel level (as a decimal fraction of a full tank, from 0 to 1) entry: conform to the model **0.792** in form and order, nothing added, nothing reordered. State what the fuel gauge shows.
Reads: **1**
